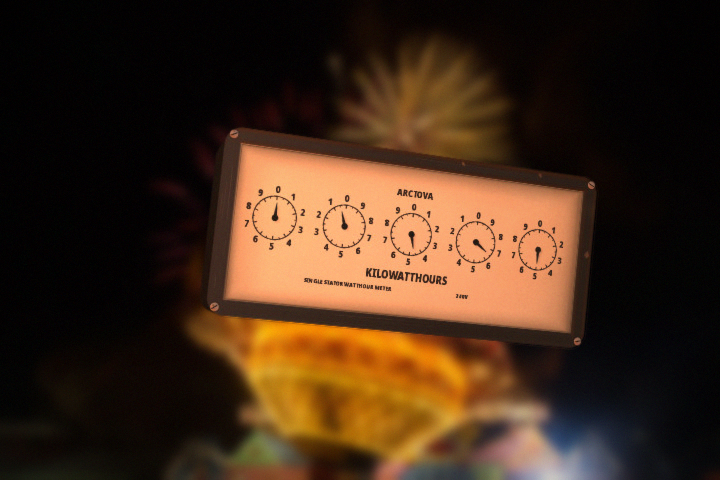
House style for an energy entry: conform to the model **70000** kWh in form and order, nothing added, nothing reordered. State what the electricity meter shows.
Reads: **465** kWh
